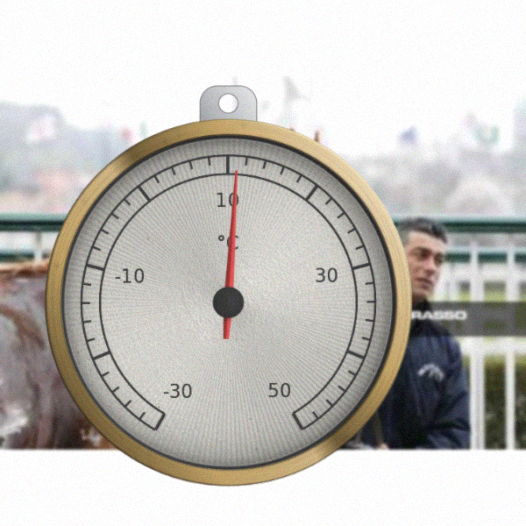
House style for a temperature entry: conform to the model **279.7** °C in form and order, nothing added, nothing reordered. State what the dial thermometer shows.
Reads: **11** °C
